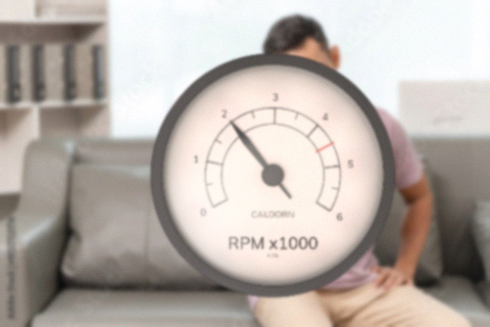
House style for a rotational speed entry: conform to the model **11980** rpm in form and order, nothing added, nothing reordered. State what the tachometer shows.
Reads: **2000** rpm
